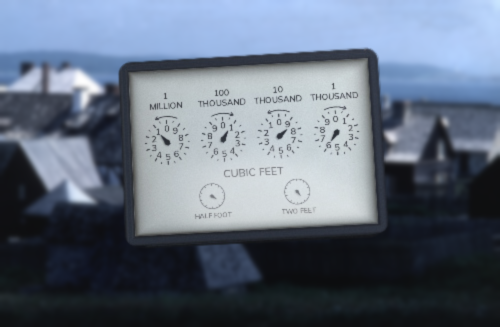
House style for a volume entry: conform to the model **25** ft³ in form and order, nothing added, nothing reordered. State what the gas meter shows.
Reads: **108600** ft³
